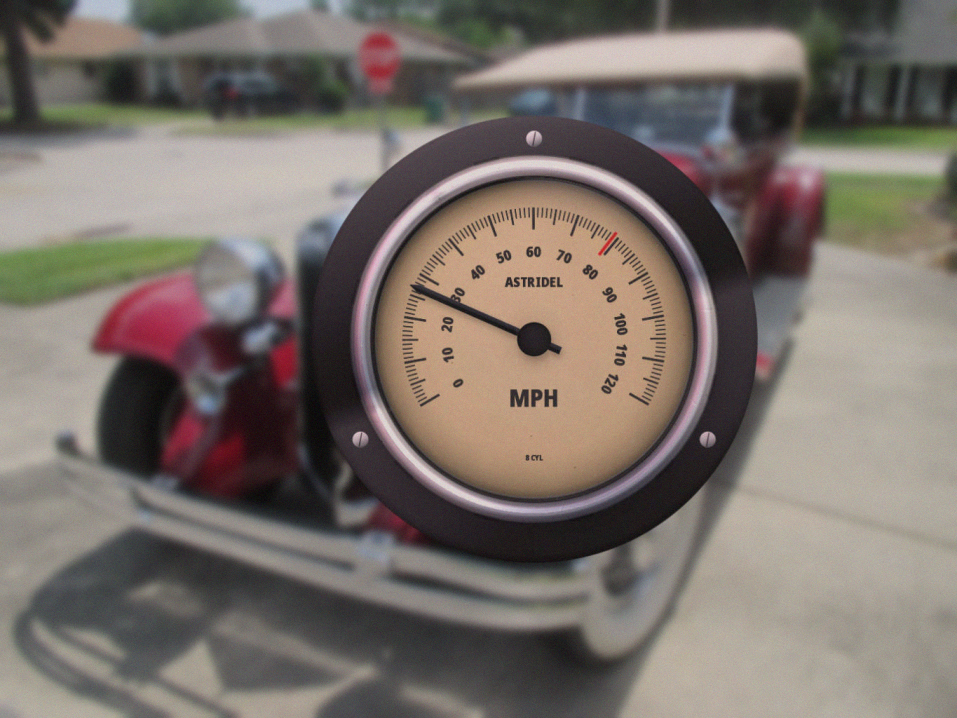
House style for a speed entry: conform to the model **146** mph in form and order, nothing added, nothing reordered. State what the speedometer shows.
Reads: **27** mph
